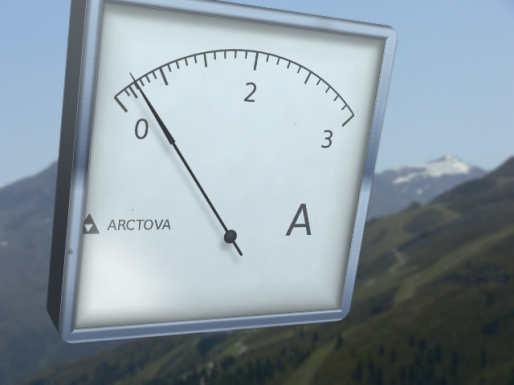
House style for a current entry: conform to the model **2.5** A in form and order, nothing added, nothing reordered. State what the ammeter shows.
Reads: **0.6** A
